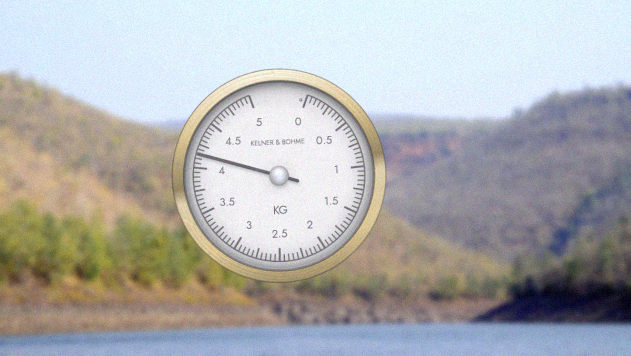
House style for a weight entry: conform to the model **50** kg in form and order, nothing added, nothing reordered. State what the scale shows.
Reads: **4.15** kg
